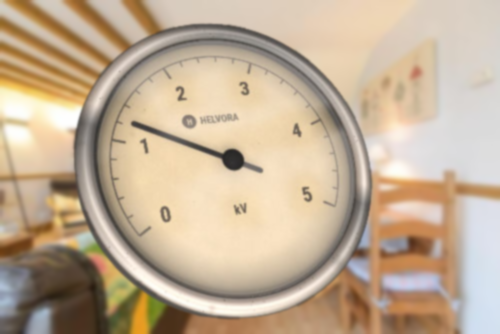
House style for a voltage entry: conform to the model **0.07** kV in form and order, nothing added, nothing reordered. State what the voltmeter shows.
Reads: **1.2** kV
